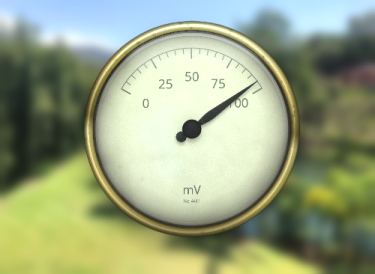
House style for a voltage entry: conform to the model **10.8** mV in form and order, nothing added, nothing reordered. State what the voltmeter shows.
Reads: **95** mV
